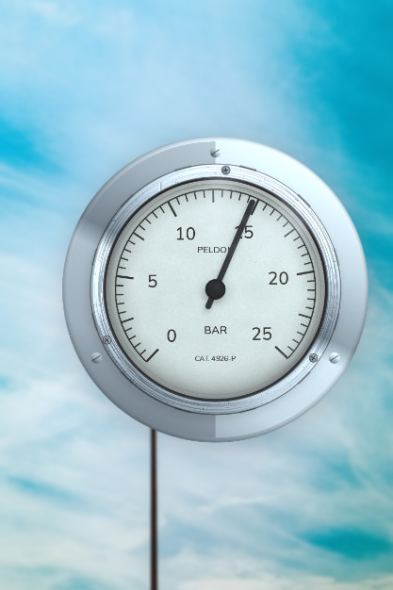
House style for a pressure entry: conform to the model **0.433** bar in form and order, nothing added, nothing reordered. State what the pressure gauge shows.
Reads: **14.75** bar
